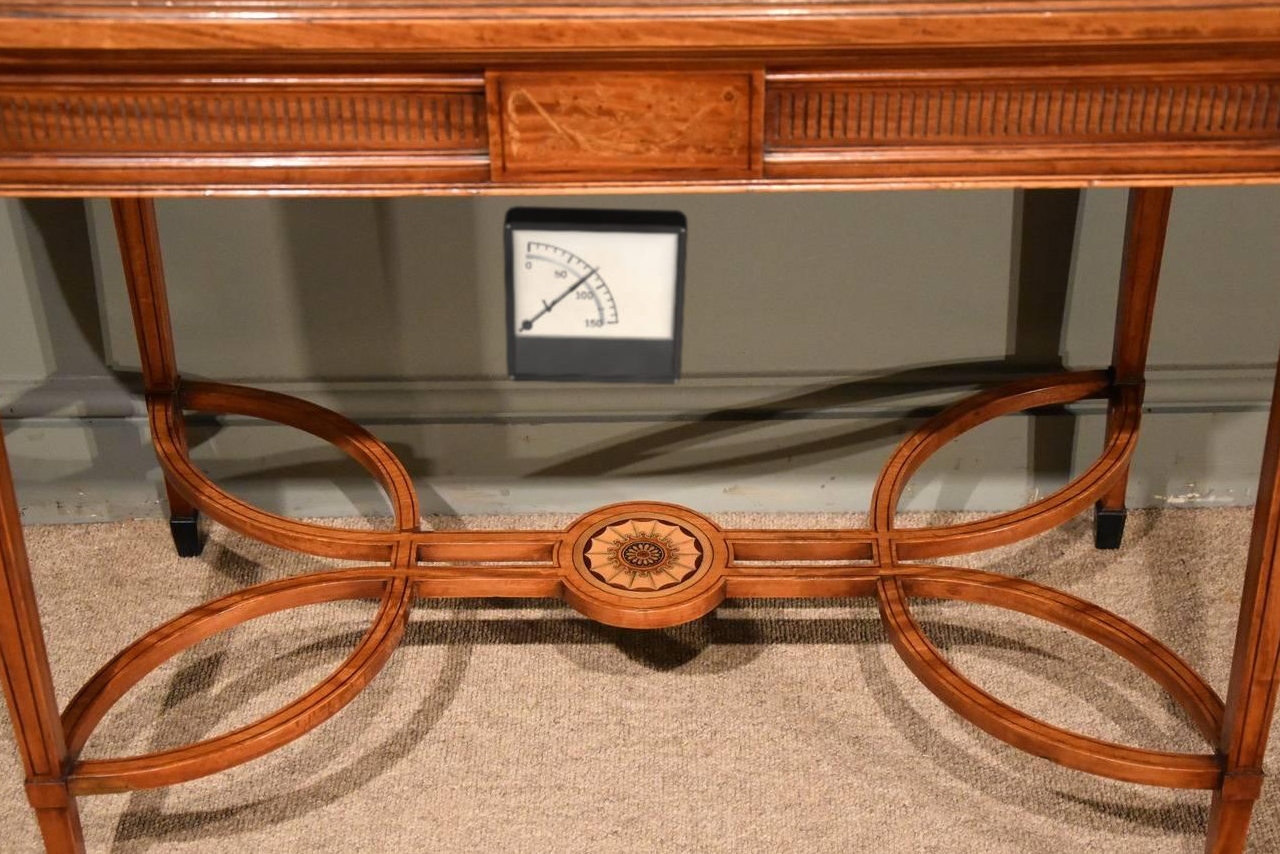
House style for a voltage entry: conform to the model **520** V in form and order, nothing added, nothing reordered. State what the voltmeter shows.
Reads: **80** V
